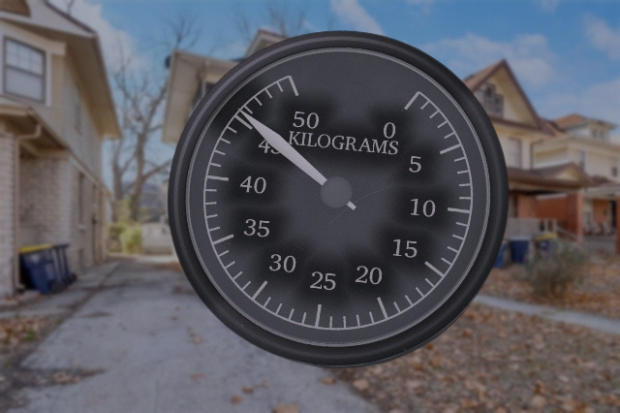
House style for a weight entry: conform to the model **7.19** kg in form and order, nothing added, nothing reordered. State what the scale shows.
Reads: **45.5** kg
